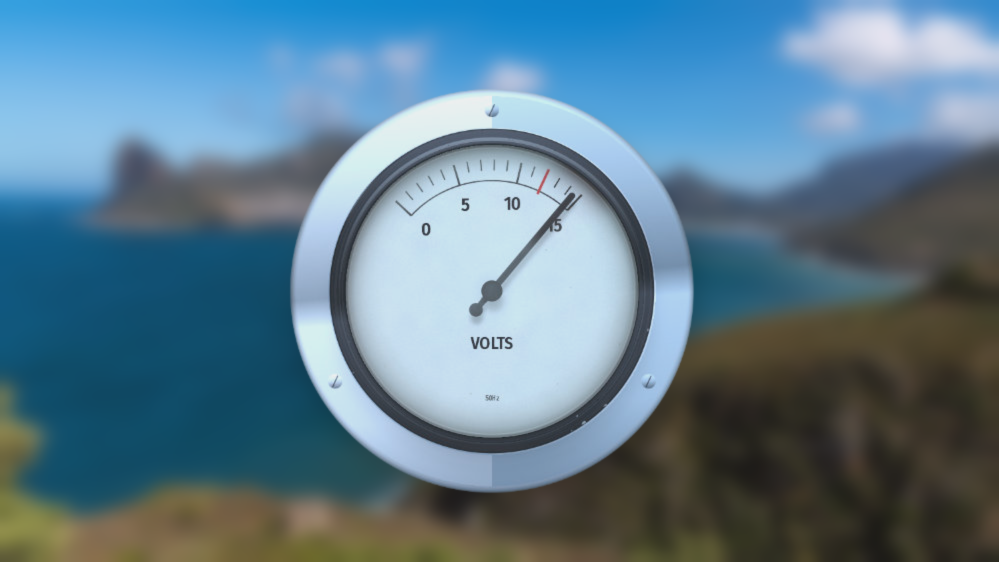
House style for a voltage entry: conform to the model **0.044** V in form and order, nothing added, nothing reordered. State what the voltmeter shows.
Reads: **14.5** V
